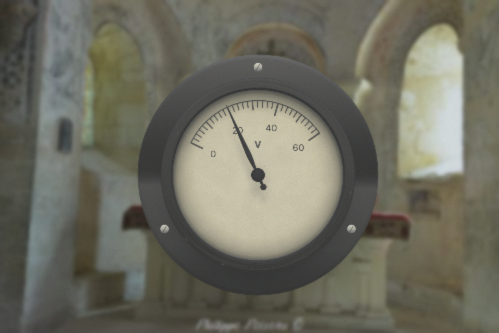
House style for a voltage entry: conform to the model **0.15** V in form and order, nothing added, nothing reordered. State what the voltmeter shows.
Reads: **20** V
